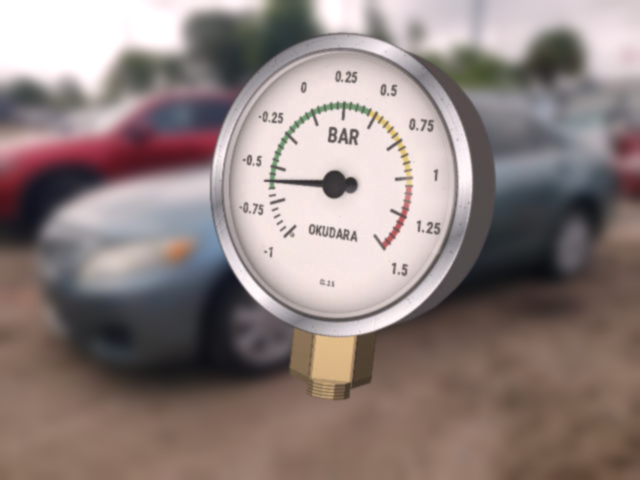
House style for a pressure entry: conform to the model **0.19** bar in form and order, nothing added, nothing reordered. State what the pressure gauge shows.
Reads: **-0.6** bar
